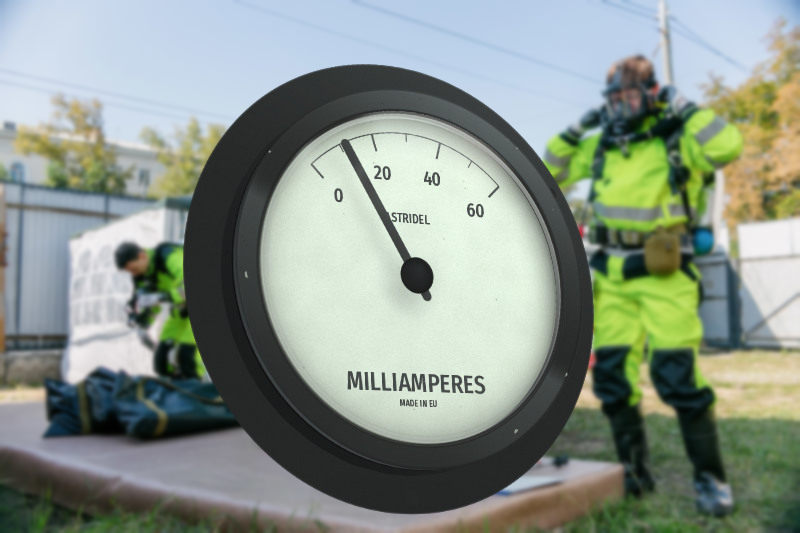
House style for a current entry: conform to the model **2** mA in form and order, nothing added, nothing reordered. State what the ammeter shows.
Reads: **10** mA
